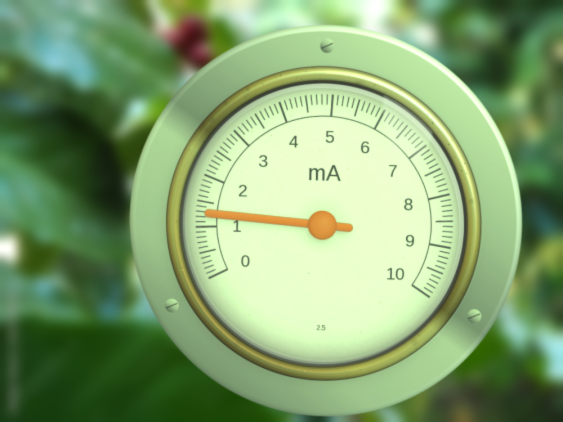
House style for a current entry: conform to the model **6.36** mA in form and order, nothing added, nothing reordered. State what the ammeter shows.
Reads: **1.3** mA
